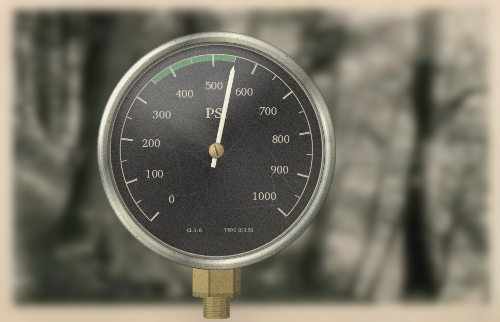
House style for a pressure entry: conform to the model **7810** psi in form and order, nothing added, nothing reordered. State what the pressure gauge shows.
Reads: **550** psi
